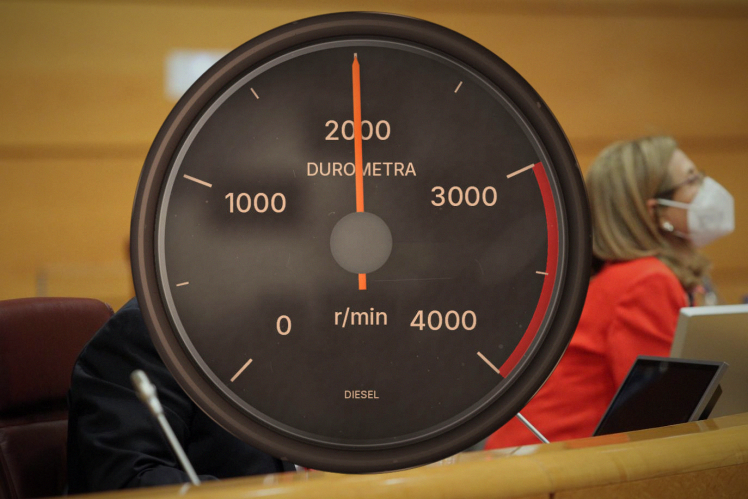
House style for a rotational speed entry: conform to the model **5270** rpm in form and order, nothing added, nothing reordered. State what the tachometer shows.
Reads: **2000** rpm
